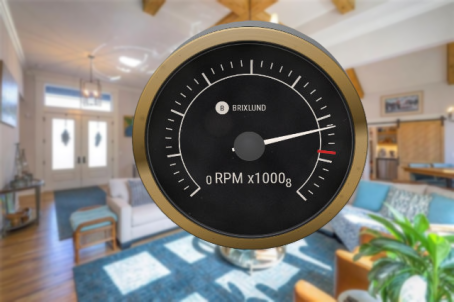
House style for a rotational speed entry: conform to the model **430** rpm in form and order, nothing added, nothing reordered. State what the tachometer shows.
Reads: **6200** rpm
